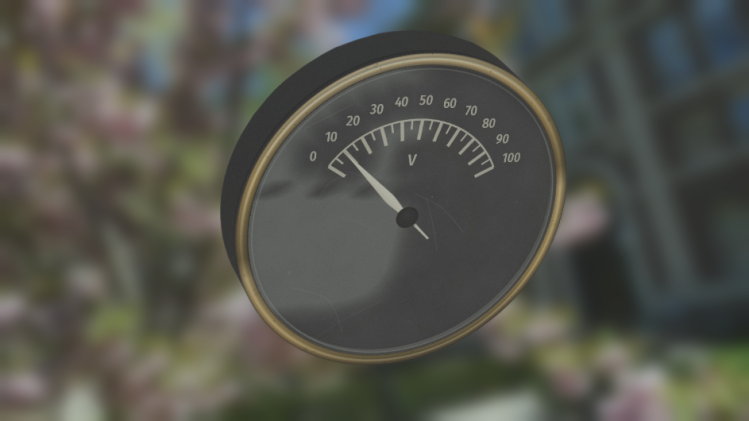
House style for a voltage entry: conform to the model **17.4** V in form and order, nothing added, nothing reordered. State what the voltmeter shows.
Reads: **10** V
